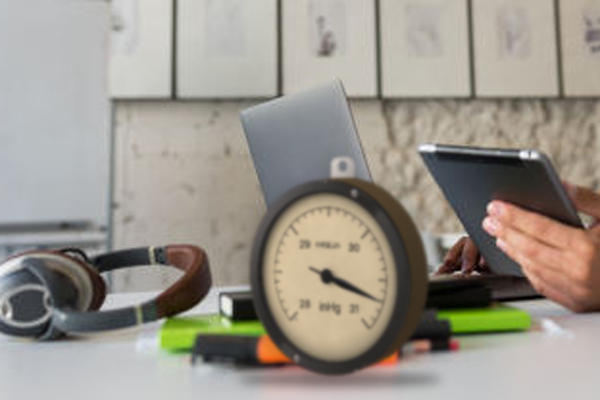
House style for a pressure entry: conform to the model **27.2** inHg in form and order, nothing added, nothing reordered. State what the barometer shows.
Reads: **30.7** inHg
